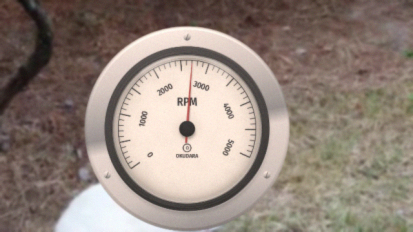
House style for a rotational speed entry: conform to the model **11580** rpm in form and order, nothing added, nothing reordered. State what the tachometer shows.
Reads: **2700** rpm
